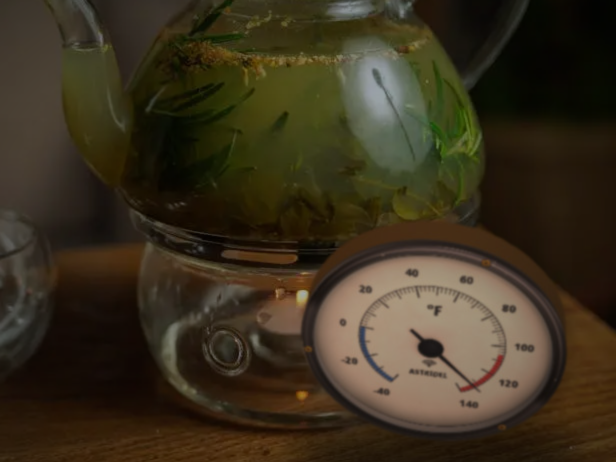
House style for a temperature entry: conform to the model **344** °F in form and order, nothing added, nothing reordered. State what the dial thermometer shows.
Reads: **130** °F
